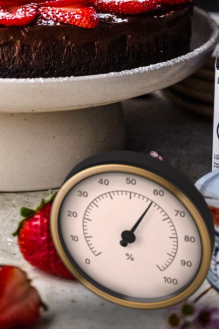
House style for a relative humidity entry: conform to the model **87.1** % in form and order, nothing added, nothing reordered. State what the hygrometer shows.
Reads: **60** %
